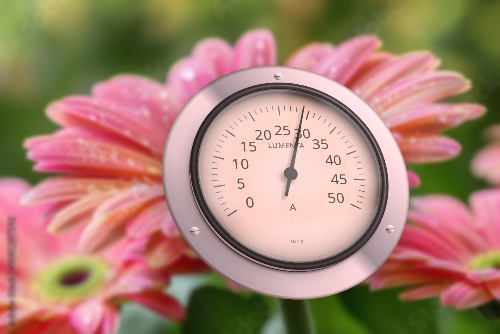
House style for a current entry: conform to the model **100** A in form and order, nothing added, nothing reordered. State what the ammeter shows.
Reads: **29** A
